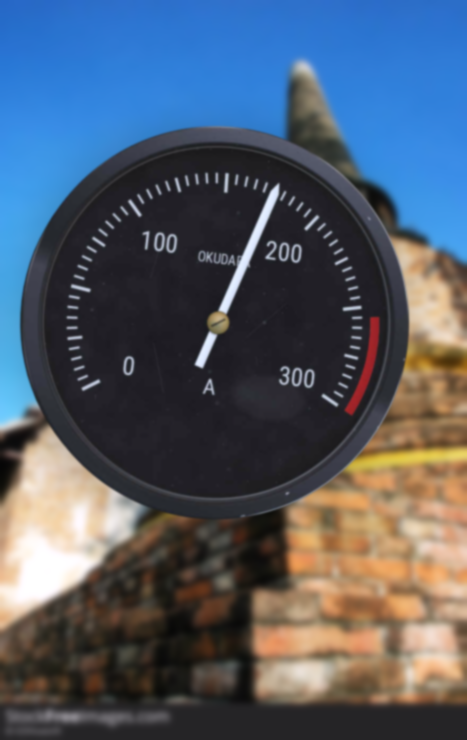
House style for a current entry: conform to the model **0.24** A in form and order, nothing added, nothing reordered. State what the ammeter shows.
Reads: **175** A
